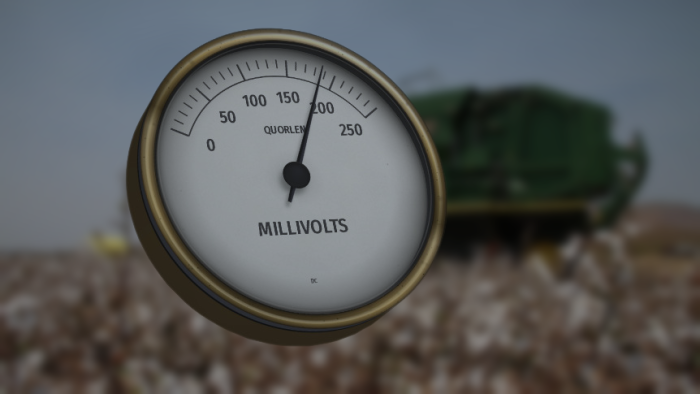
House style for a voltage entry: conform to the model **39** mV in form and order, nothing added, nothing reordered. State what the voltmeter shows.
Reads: **185** mV
